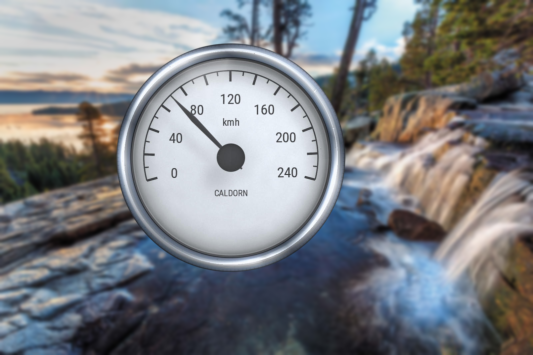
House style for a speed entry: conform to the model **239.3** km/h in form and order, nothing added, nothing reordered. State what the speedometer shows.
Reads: **70** km/h
